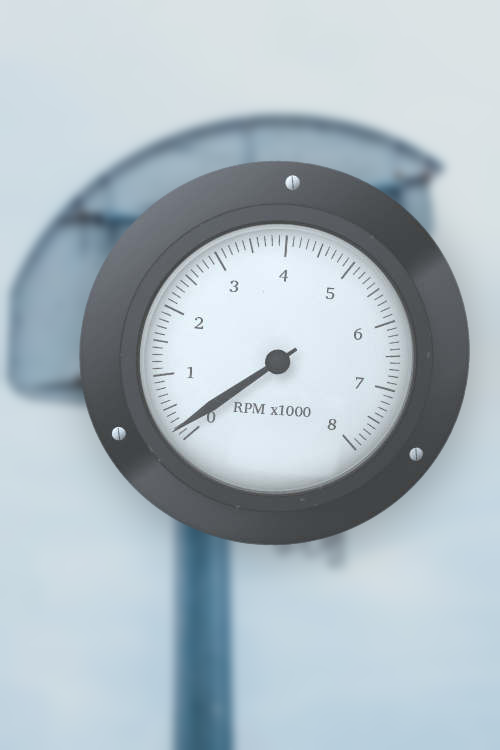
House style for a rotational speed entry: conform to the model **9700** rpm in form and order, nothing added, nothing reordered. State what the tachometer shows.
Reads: **200** rpm
